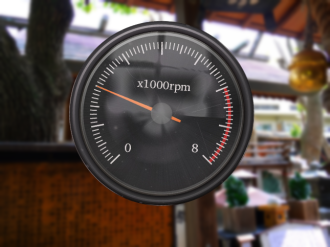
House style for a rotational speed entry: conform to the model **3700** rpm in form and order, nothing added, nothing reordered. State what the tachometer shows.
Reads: **2000** rpm
